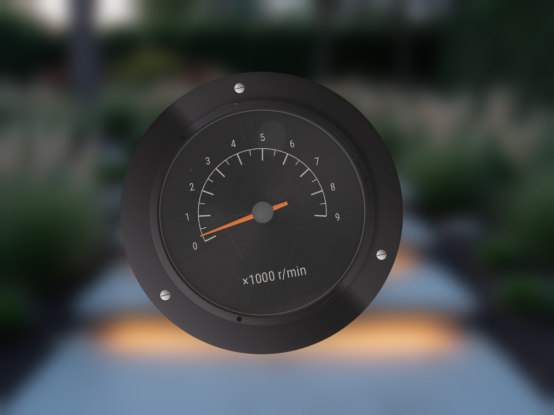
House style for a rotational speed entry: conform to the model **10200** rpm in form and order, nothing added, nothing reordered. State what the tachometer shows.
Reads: **250** rpm
